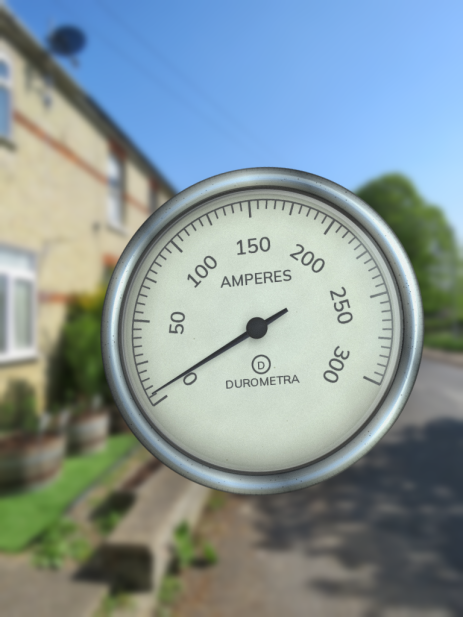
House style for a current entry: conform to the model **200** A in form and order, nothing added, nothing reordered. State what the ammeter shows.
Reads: **5** A
